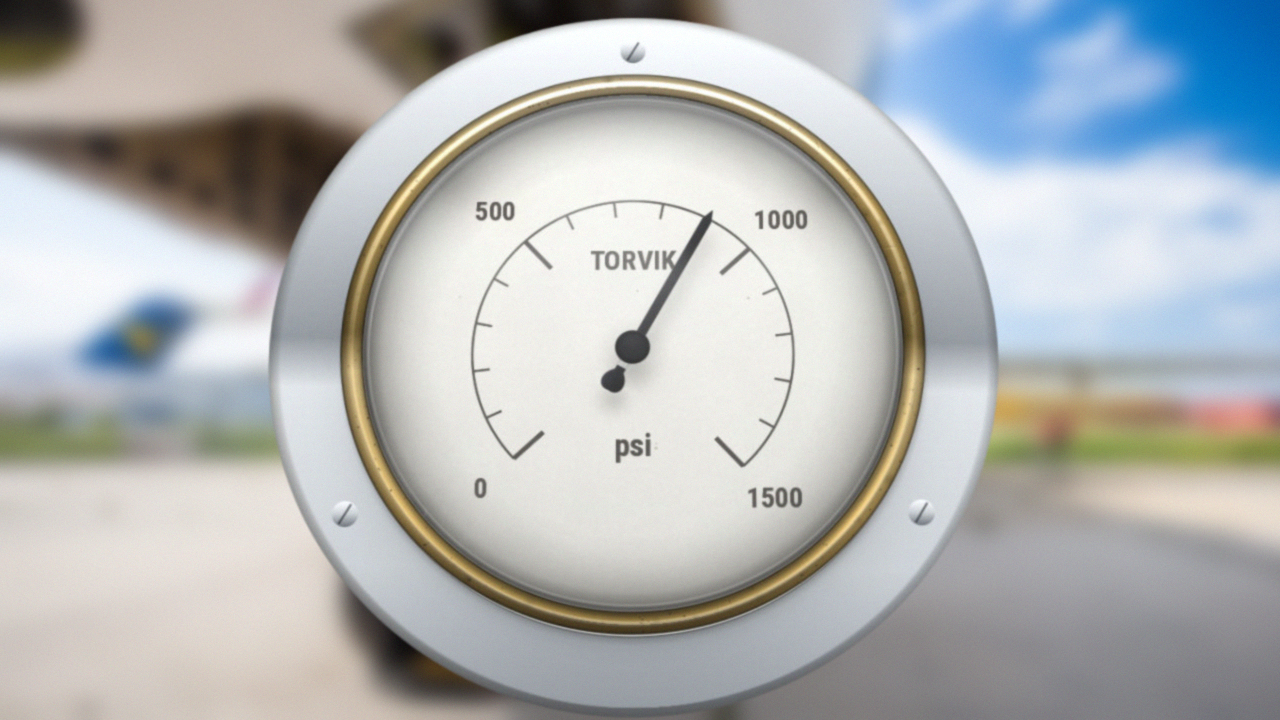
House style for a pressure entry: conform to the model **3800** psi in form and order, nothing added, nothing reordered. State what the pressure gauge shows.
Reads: **900** psi
